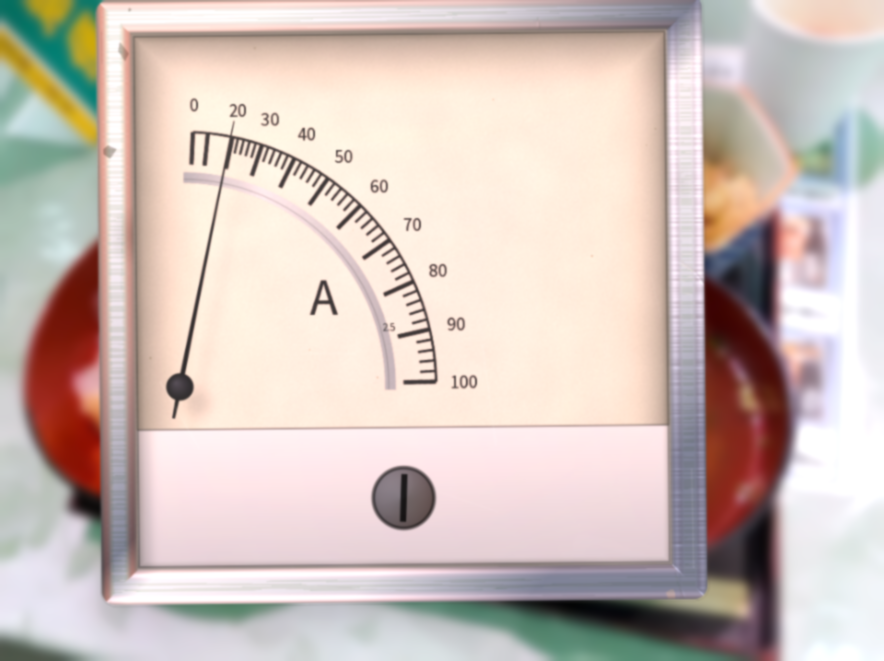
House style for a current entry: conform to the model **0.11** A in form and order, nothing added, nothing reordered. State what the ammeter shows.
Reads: **20** A
